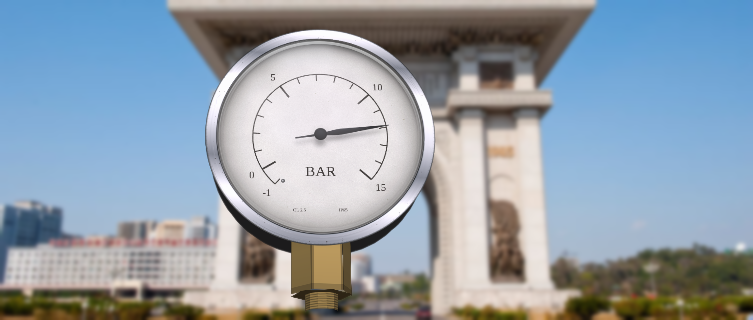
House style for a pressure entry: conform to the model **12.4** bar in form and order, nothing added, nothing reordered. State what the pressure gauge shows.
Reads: **12** bar
